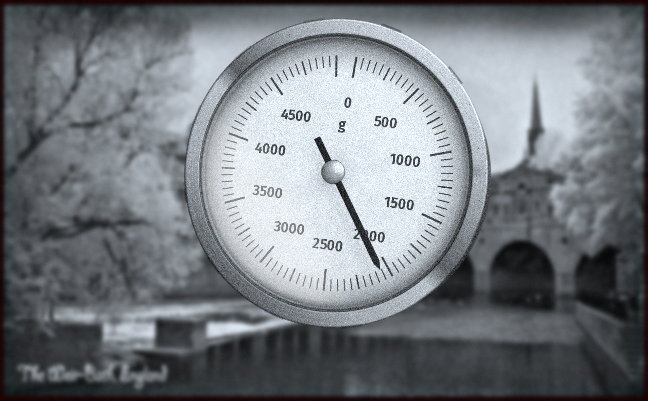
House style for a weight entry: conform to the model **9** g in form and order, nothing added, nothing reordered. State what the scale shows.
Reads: **2050** g
